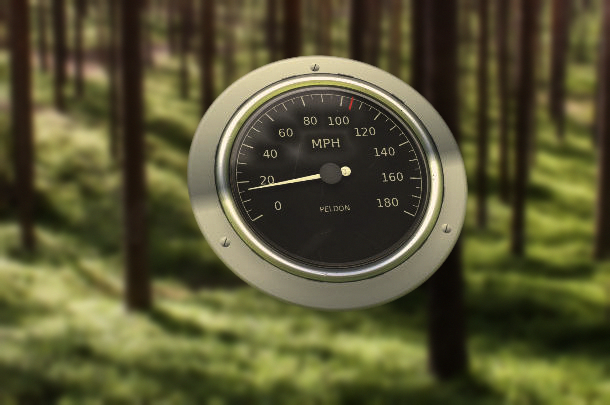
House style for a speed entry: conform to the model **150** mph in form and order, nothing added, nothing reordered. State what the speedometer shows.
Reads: **15** mph
